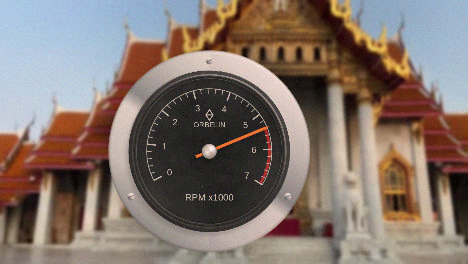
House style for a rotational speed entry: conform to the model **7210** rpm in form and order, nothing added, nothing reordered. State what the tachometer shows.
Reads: **5400** rpm
